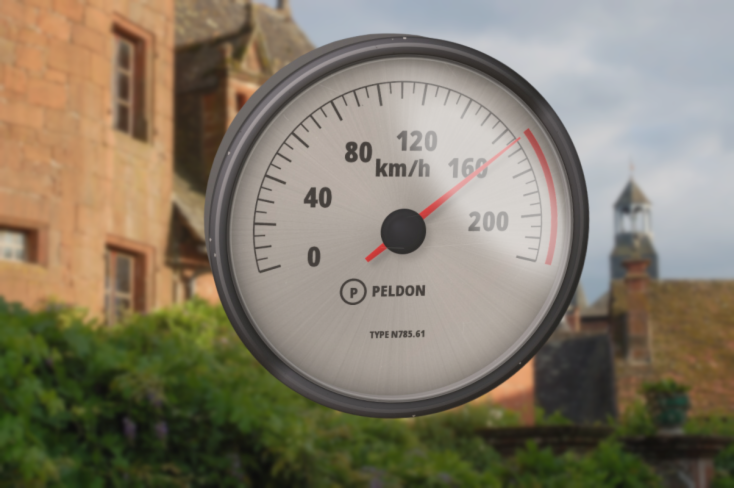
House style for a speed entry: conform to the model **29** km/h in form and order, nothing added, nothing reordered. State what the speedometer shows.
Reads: **165** km/h
